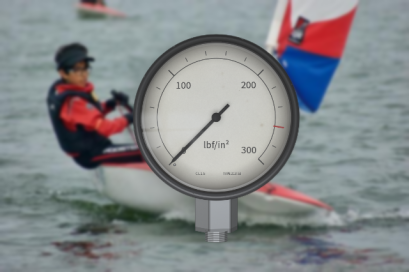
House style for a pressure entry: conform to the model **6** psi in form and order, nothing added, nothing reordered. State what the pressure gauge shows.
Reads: **0** psi
